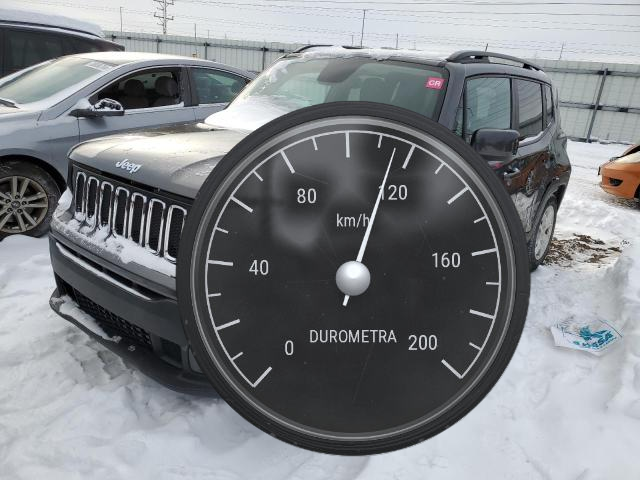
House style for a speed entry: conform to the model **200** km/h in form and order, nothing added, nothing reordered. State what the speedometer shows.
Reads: **115** km/h
